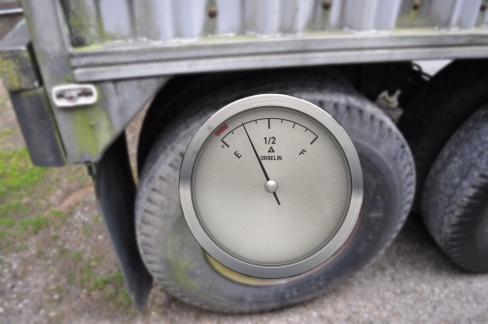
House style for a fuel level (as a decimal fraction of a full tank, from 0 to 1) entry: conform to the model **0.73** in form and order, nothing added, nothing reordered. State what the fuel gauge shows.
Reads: **0.25**
